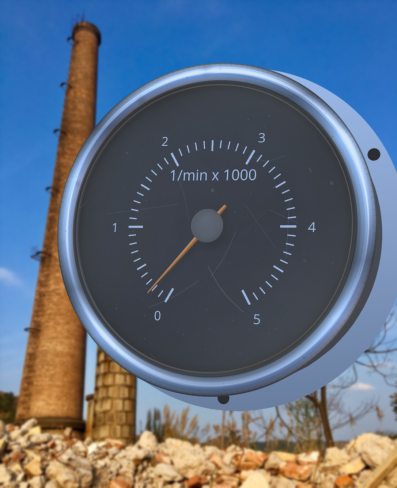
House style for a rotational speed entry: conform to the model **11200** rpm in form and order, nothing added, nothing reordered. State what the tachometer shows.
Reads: **200** rpm
